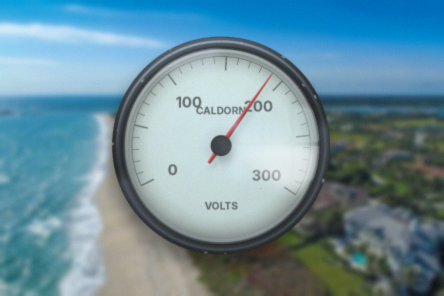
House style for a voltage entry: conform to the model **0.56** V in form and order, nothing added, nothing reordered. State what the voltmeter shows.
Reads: **190** V
